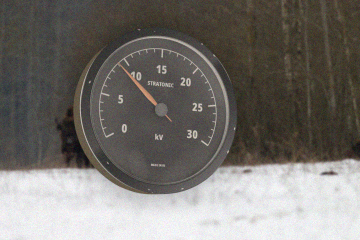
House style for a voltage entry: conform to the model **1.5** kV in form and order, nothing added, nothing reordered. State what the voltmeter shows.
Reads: **9** kV
